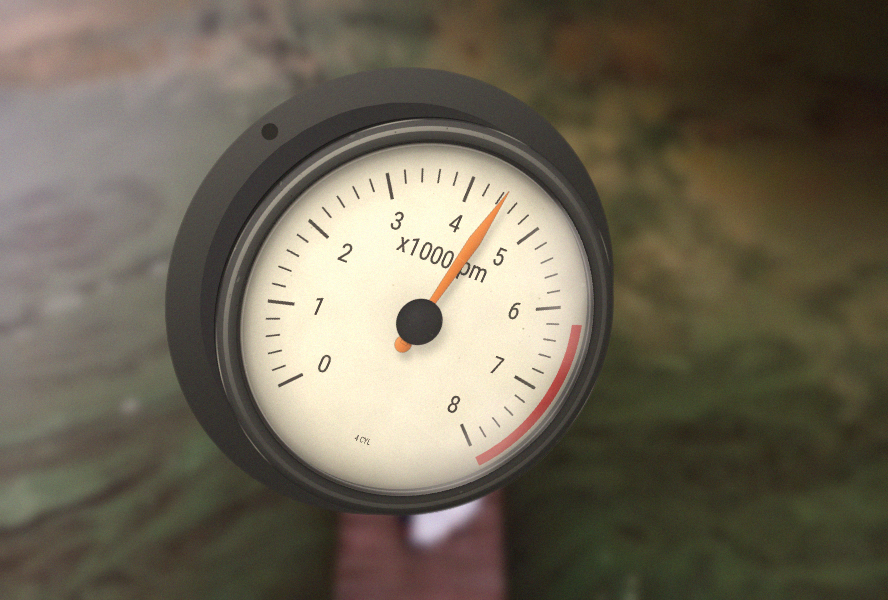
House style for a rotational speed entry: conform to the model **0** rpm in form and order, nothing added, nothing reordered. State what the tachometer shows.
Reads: **4400** rpm
